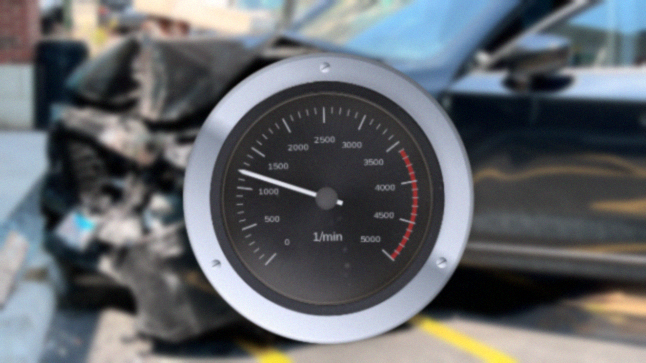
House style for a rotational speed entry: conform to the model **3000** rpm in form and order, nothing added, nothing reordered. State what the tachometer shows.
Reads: **1200** rpm
